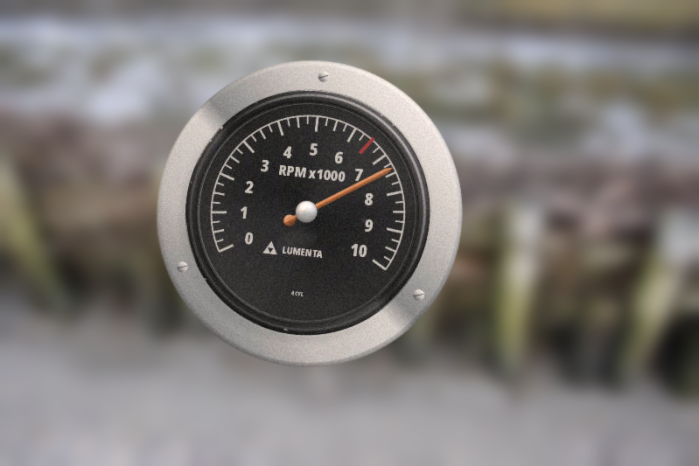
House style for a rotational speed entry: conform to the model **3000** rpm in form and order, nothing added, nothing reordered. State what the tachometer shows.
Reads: **7375** rpm
